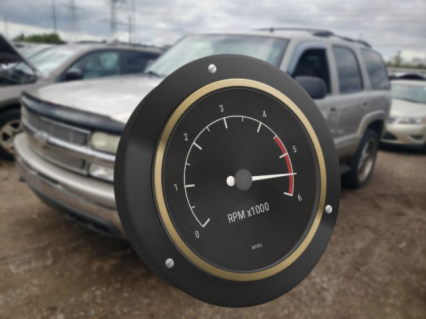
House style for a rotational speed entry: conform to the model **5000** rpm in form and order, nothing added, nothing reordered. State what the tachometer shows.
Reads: **5500** rpm
